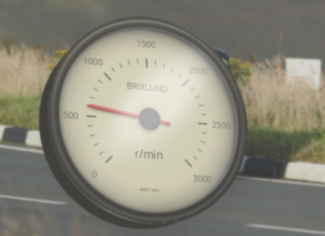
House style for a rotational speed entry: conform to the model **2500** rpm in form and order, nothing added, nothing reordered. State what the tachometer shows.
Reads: **600** rpm
